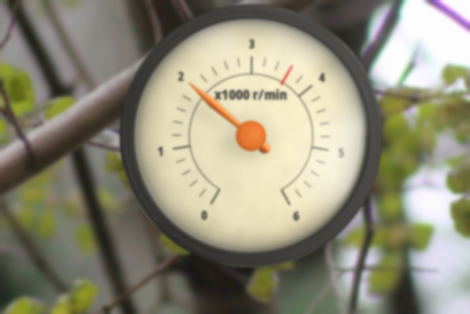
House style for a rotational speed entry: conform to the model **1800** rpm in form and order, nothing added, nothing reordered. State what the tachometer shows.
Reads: **2000** rpm
